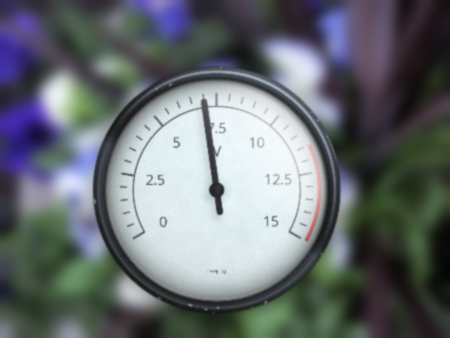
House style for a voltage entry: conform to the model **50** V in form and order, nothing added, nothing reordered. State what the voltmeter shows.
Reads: **7** V
